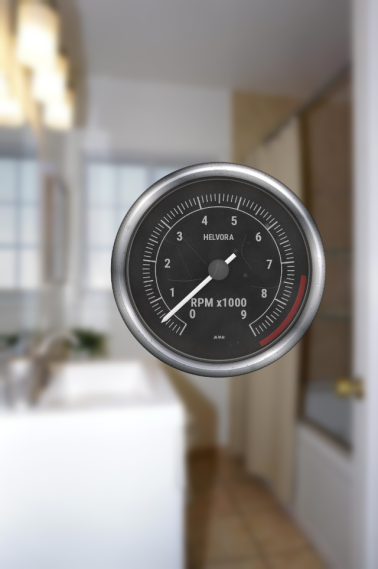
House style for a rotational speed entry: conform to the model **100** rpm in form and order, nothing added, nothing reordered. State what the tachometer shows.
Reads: **500** rpm
